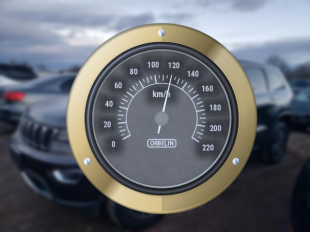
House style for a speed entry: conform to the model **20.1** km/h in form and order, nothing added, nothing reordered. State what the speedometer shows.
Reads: **120** km/h
